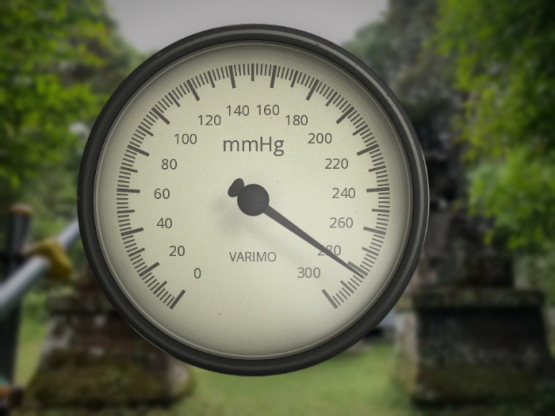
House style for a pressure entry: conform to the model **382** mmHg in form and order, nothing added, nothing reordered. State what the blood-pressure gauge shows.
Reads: **282** mmHg
